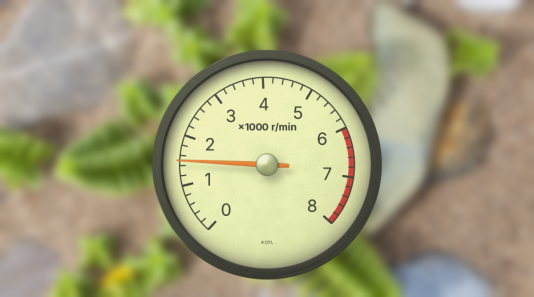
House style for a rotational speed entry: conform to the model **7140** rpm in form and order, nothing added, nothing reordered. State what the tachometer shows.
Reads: **1500** rpm
